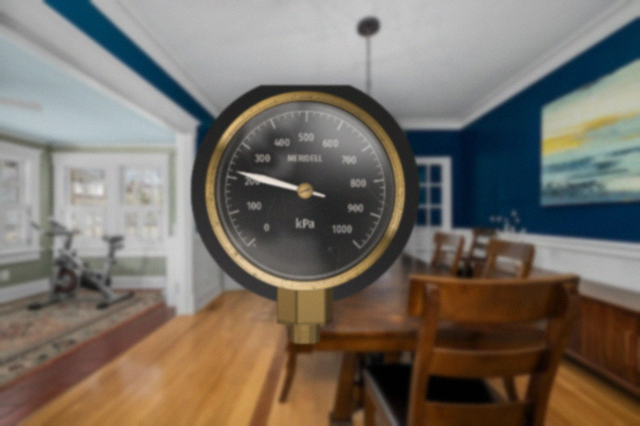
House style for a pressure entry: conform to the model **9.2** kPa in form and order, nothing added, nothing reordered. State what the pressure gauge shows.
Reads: **220** kPa
